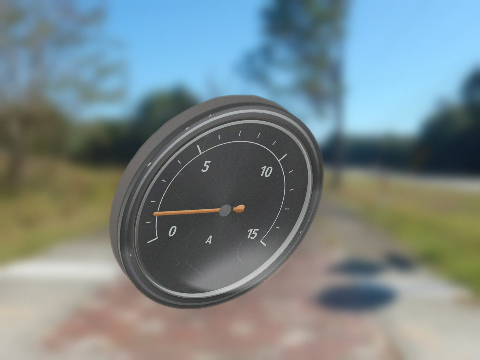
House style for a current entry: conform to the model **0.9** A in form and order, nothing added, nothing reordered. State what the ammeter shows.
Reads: **1.5** A
